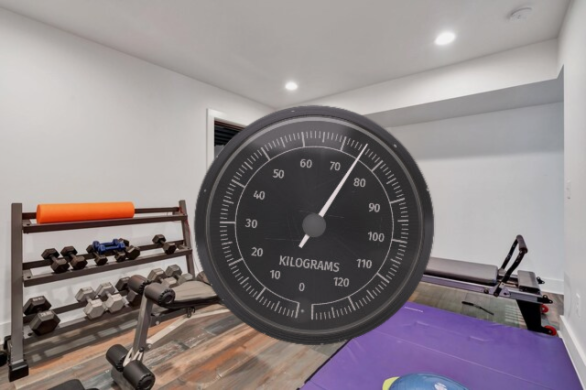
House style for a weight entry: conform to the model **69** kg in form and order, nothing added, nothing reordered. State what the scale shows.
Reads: **75** kg
